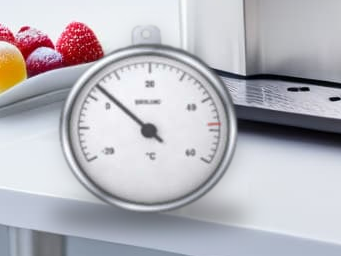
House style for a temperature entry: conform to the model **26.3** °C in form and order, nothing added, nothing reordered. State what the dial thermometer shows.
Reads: **4** °C
